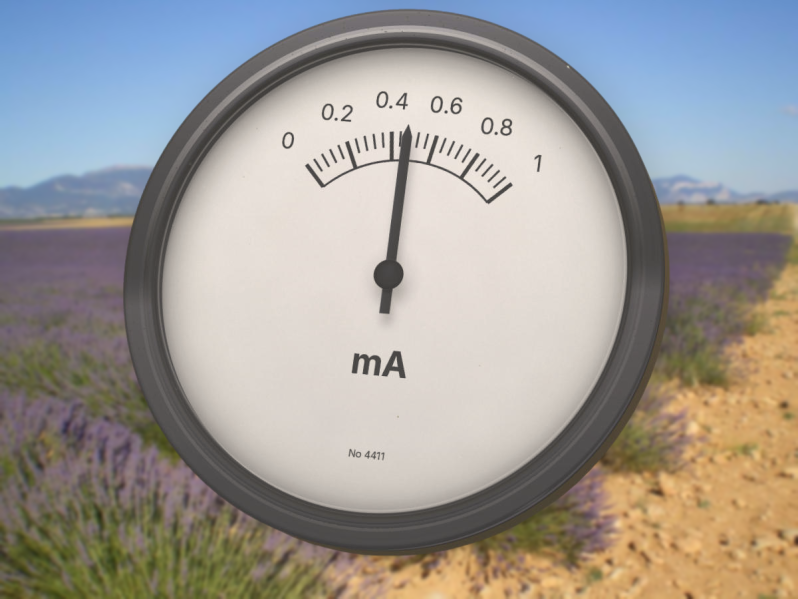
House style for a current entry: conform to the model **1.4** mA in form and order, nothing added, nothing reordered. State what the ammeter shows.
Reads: **0.48** mA
